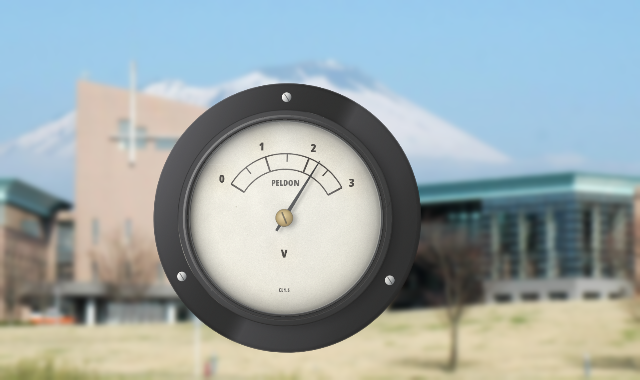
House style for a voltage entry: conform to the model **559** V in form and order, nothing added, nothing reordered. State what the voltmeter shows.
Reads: **2.25** V
